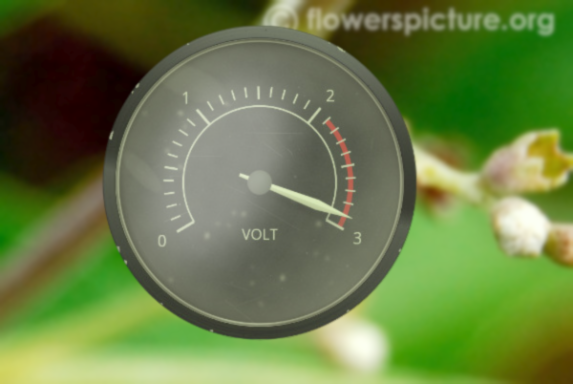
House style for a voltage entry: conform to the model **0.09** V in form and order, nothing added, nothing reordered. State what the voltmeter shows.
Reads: **2.9** V
